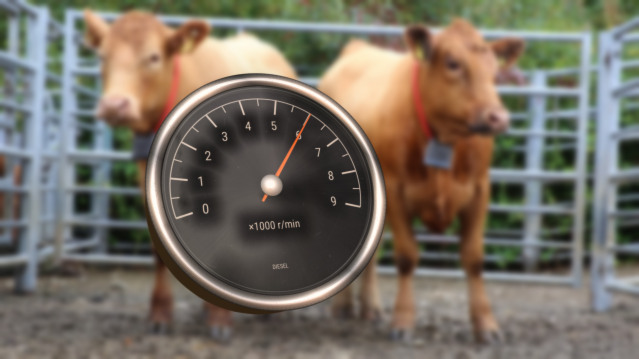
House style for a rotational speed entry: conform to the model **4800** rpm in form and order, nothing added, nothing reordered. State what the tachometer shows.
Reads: **6000** rpm
